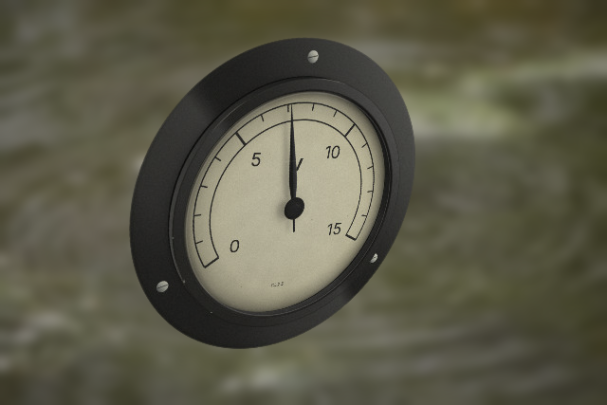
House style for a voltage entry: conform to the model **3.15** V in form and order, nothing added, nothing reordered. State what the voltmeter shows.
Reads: **7** V
